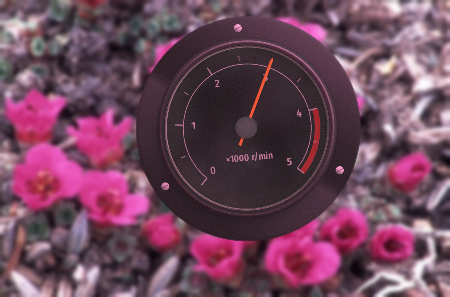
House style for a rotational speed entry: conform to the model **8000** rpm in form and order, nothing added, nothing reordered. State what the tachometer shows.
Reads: **3000** rpm
